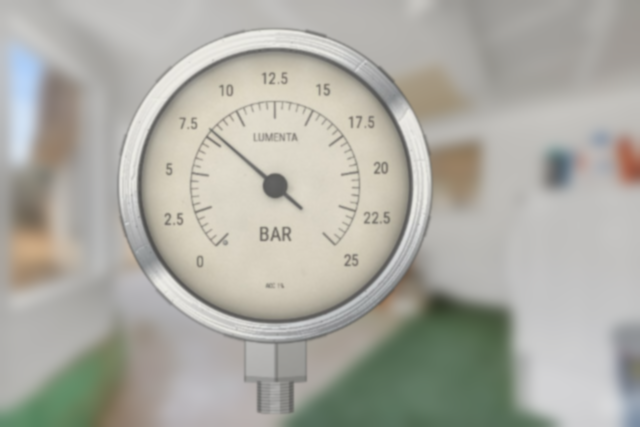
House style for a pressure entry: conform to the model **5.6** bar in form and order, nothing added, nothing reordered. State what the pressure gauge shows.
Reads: **8** bar
